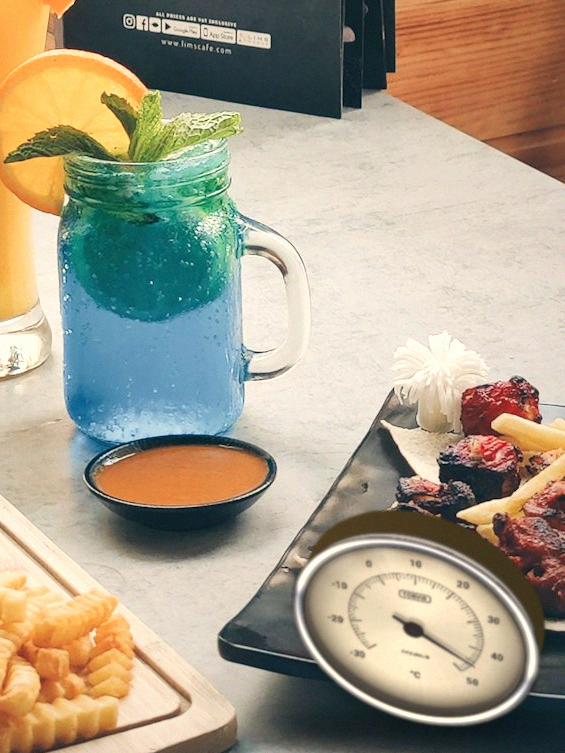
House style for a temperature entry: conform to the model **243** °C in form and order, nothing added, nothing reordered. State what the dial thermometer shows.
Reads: **45** °C
